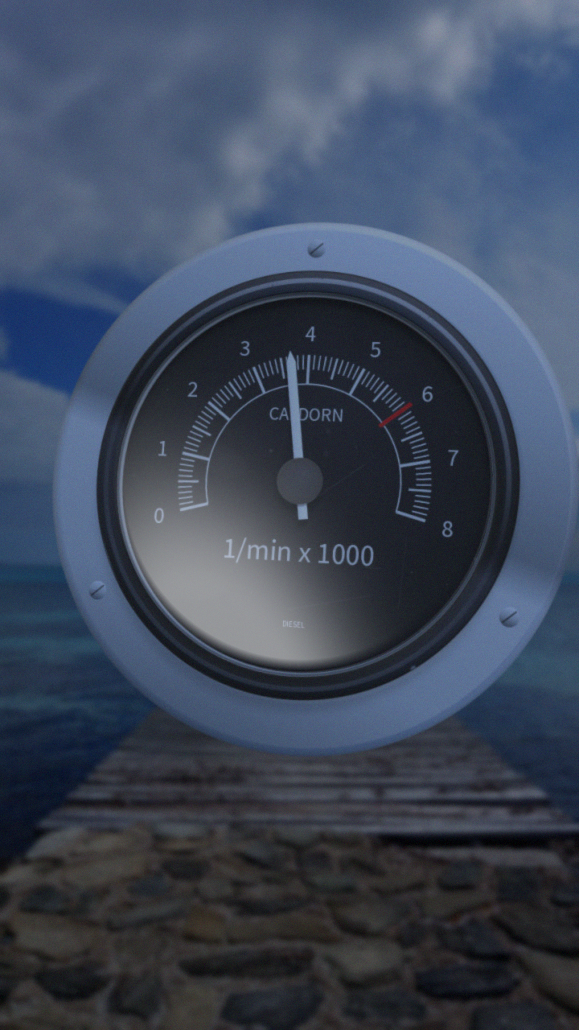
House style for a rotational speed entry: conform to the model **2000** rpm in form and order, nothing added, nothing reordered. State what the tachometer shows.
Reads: **3700** rpm
